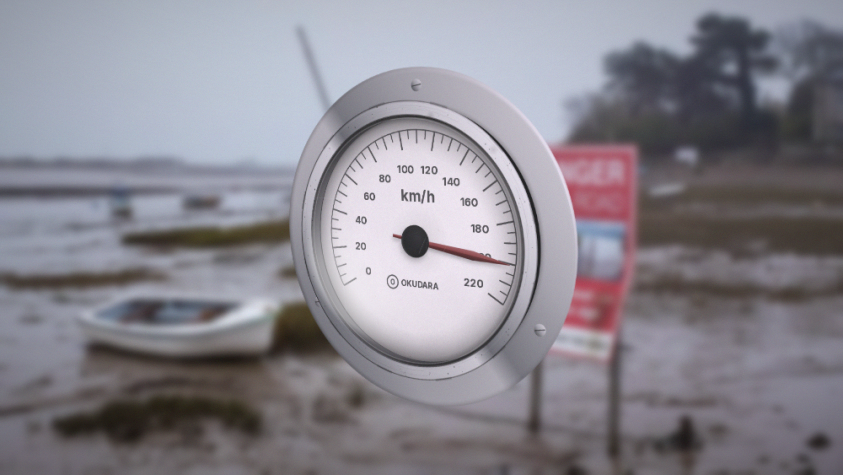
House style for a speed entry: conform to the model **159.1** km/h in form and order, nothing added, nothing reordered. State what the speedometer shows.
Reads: **200** km/h
